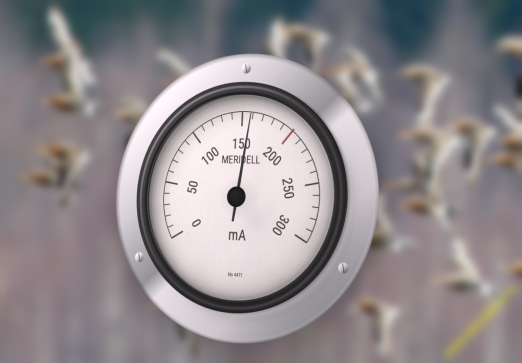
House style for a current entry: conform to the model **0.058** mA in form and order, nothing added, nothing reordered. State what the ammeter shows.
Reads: **160** mA
